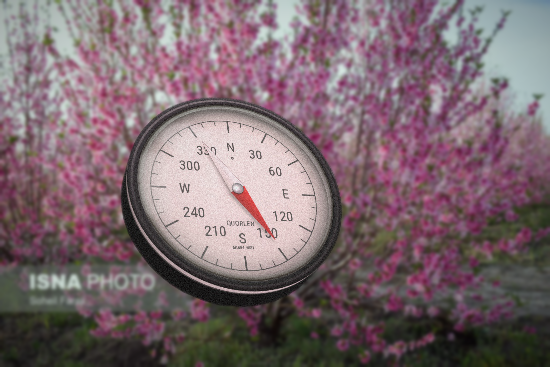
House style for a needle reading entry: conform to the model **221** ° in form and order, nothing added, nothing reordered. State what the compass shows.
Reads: **150** °
